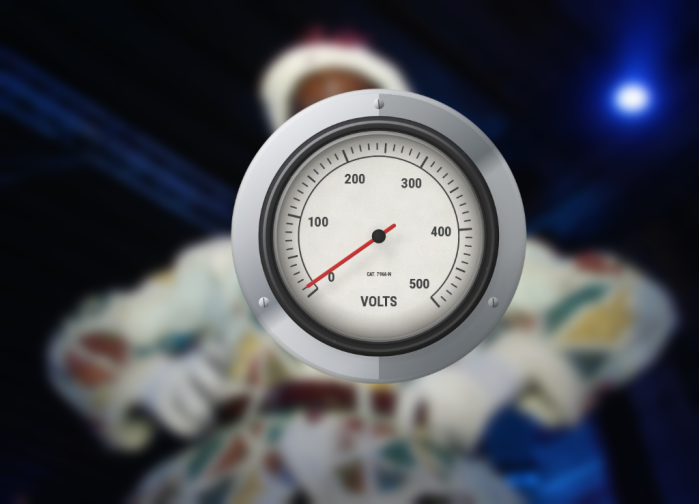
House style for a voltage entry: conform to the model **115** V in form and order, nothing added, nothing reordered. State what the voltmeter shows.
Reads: **10** V
